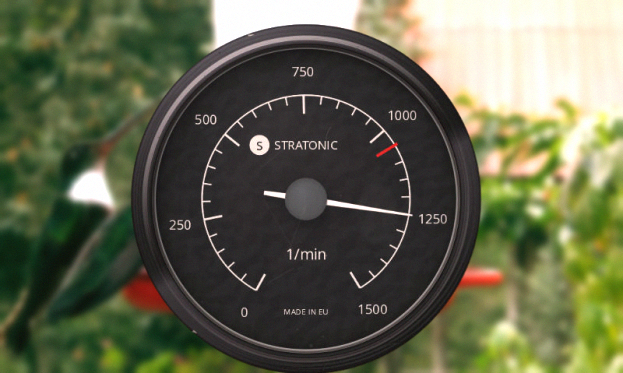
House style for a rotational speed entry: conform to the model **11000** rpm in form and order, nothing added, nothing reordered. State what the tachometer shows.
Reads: **1250** rpm
